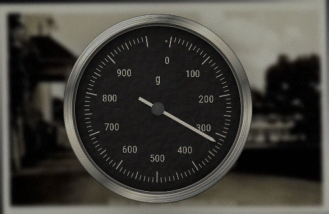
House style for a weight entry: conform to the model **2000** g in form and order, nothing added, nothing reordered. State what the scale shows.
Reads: **320** g
